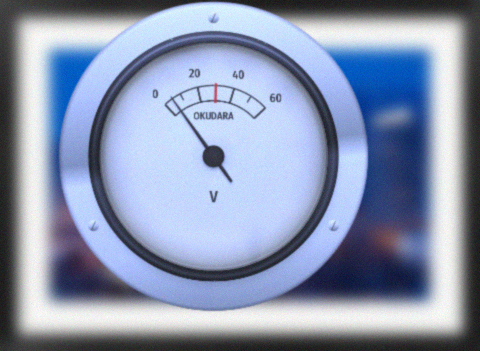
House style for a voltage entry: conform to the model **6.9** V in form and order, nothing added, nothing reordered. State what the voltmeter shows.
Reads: **5** V
